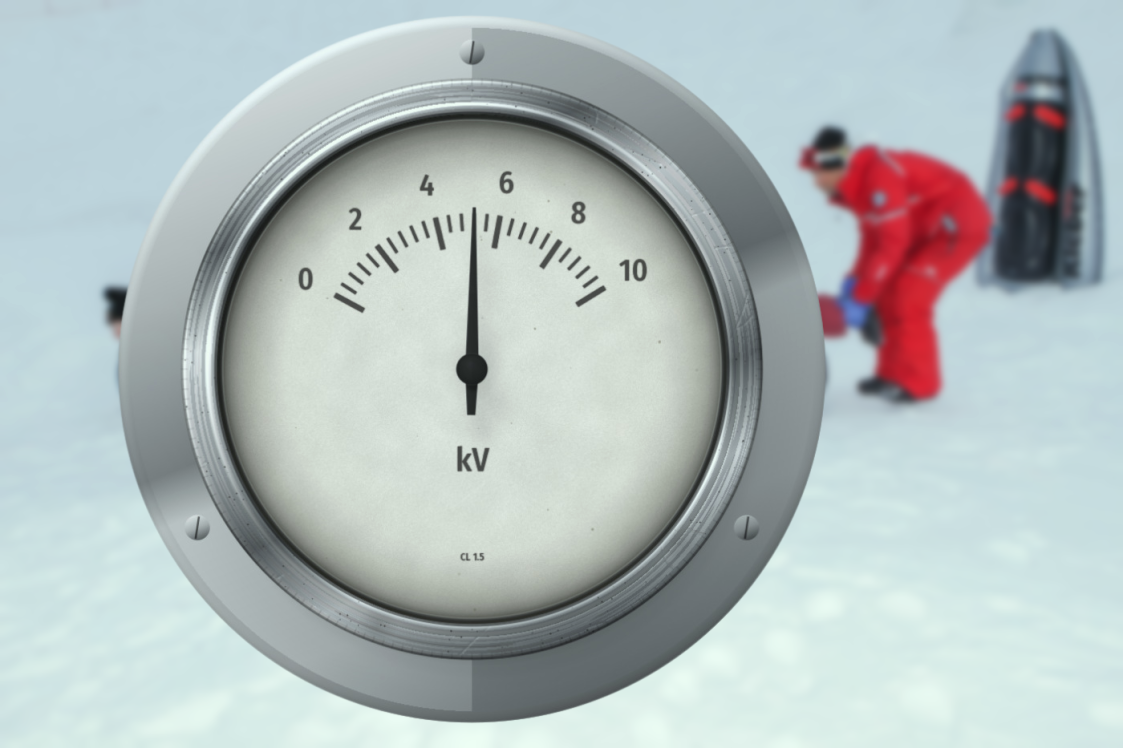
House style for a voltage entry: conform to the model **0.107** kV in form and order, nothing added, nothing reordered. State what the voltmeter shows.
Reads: **5.2** kV
